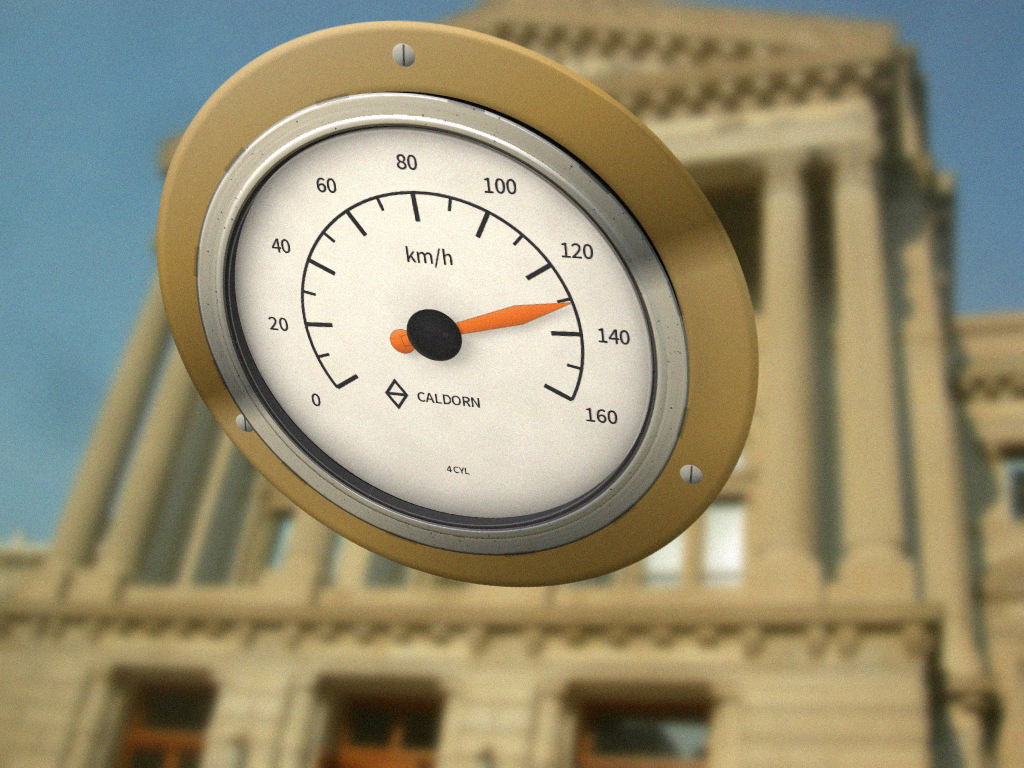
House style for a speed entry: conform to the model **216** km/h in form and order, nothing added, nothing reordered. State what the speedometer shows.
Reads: **130** km/h
